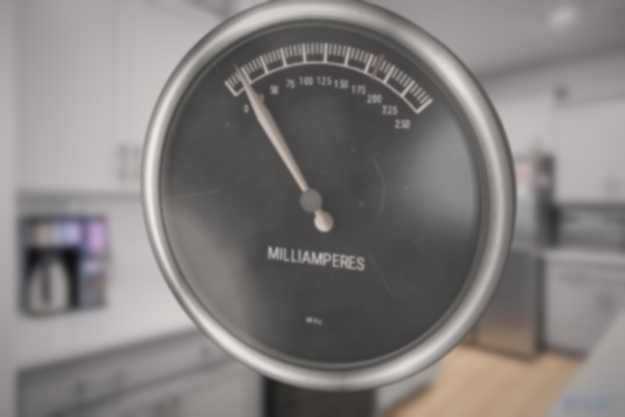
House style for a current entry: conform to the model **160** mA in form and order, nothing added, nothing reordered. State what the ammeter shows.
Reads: **25** mA
